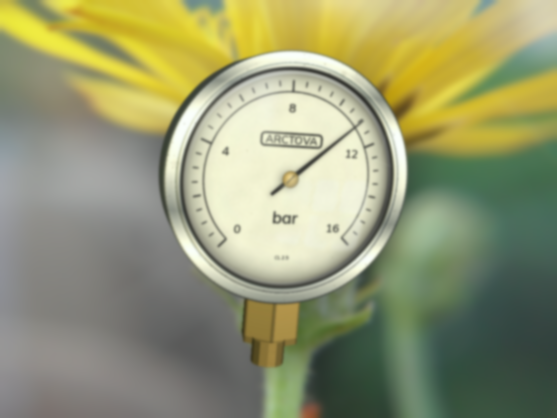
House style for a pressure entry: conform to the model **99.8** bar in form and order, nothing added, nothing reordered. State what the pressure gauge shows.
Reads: **11** bar
